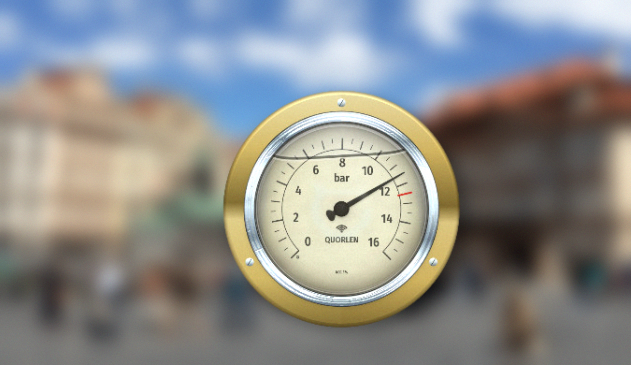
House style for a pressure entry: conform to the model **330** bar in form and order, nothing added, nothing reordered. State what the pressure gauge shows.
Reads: **11.5** bar
